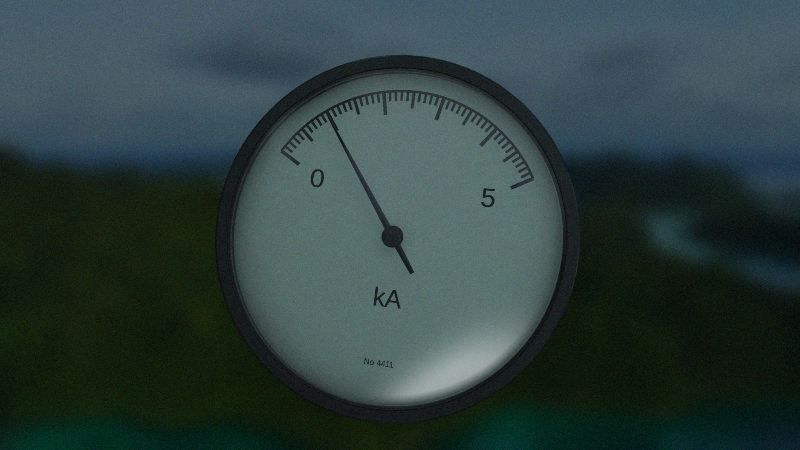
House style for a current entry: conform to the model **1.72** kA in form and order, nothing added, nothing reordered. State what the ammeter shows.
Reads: **1** kA
